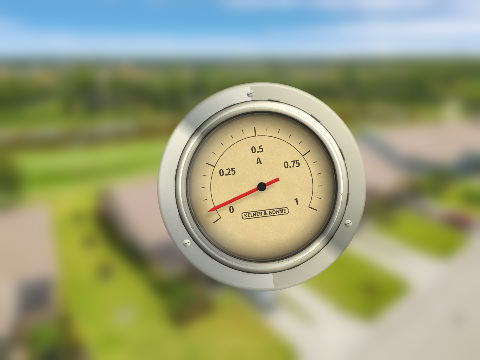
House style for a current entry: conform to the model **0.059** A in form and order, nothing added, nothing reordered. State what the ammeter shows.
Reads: **0.05** A
